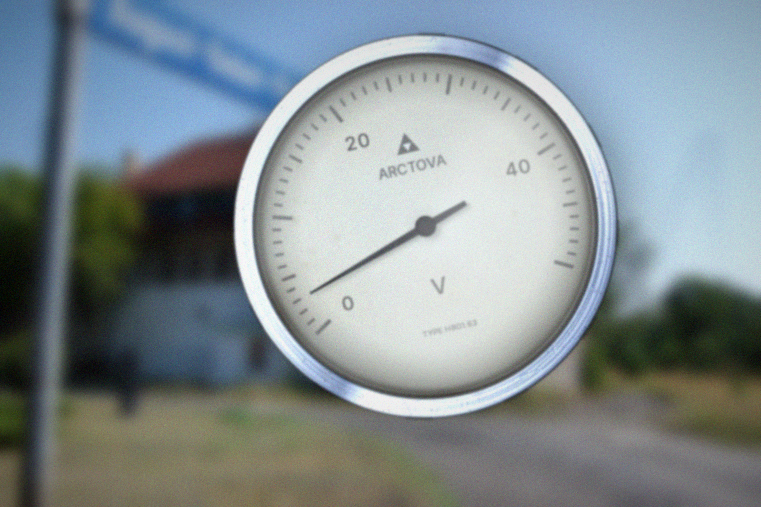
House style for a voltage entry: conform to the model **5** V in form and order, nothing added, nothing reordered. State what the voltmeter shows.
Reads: **3** V
